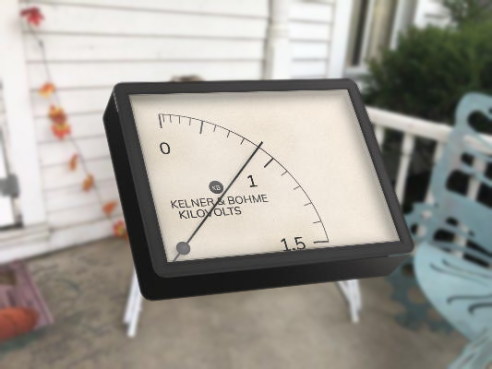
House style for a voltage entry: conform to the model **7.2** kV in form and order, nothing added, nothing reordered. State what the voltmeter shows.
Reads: **0.9** kV
